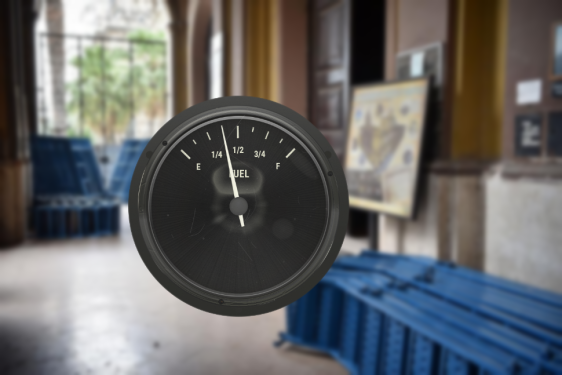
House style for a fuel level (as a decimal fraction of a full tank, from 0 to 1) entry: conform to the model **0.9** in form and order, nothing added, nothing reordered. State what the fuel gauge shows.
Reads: **0.375**
